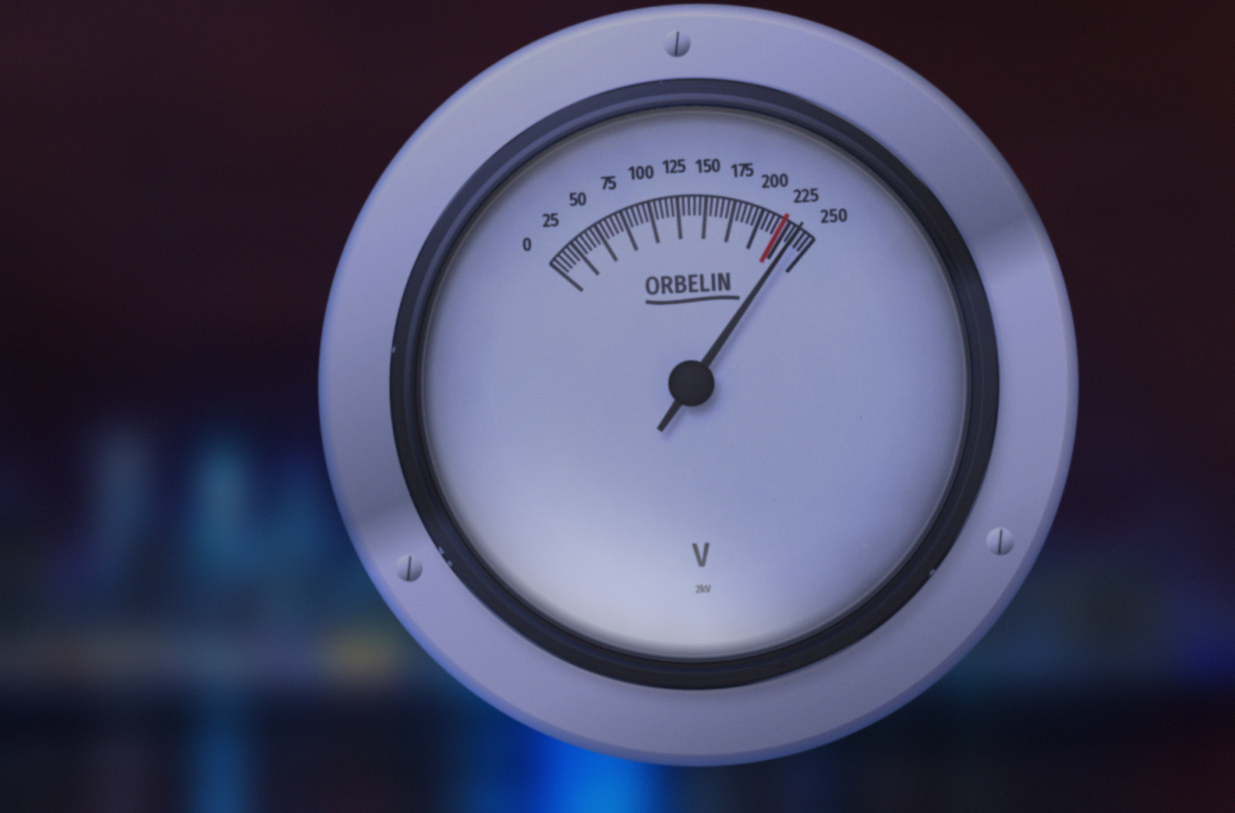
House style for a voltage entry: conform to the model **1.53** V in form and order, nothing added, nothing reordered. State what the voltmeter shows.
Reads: **235** V
